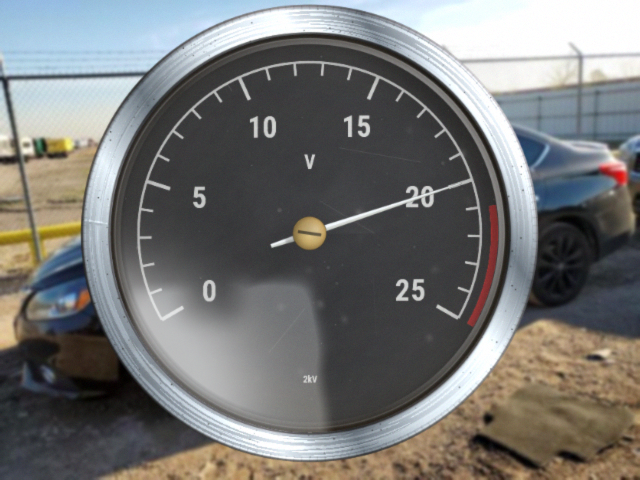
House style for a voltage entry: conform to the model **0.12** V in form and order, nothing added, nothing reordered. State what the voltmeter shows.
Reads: **20** V
